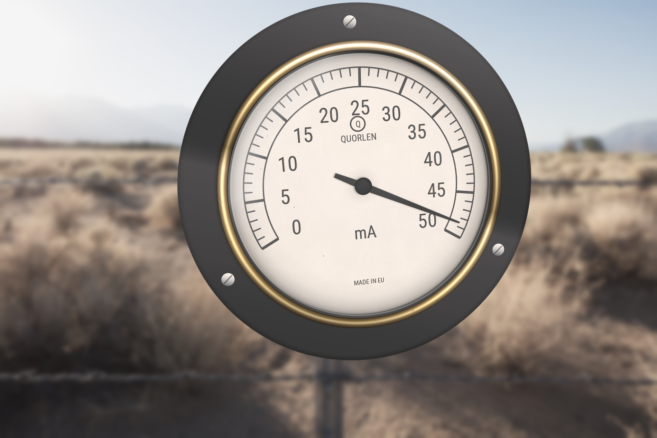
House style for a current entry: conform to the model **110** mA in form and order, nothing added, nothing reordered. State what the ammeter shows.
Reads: **48.5** mA
